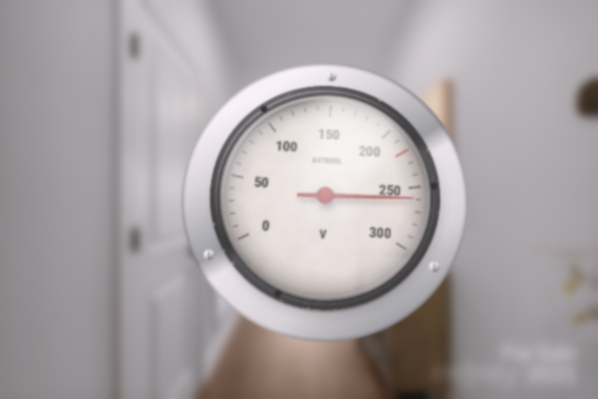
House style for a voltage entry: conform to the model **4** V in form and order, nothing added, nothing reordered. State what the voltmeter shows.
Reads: **260** V
